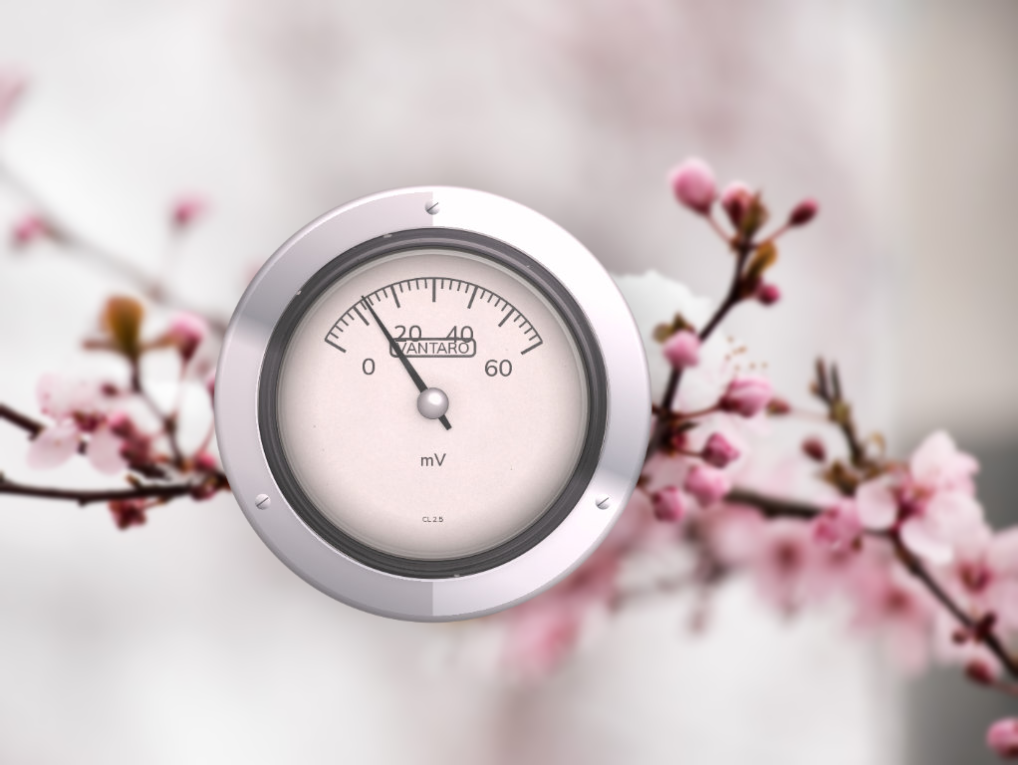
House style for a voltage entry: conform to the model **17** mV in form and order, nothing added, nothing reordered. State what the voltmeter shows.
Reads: **13** mV
